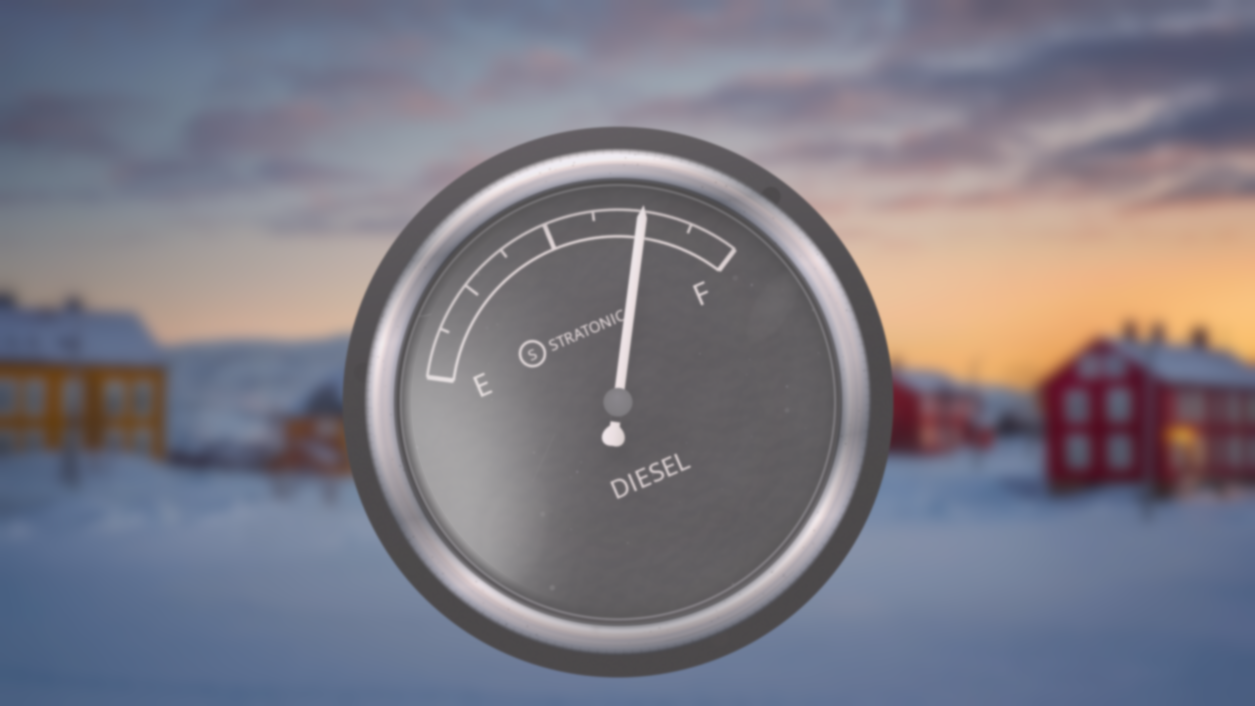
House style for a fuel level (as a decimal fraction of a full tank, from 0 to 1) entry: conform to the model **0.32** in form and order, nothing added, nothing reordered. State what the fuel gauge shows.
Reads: **0.75**
